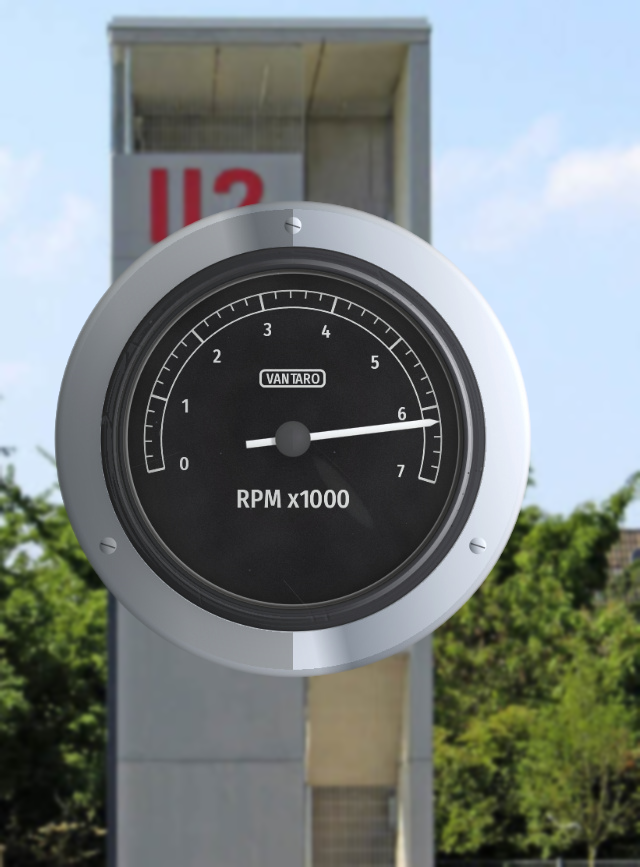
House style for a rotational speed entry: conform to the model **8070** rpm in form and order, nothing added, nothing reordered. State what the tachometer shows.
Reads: **6200** rpm
